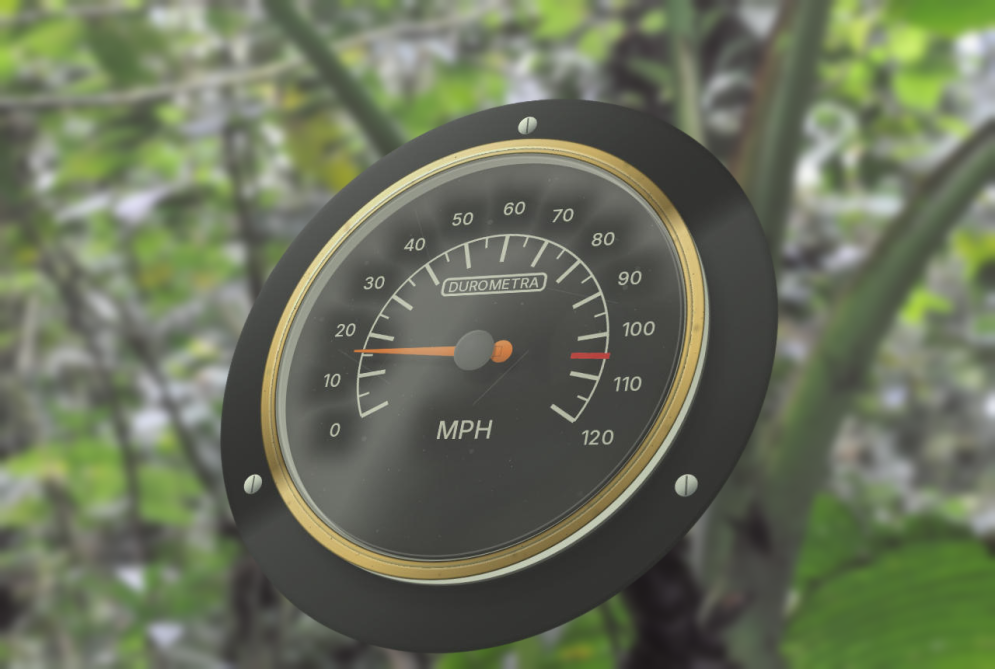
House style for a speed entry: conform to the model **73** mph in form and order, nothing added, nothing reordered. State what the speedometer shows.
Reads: **15** mph
